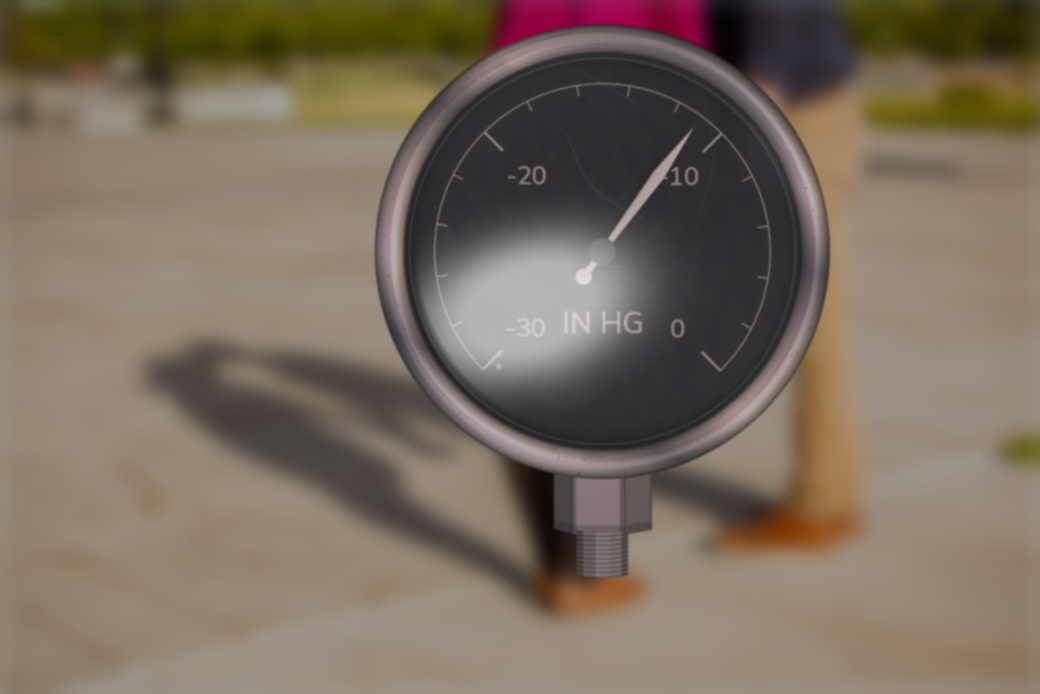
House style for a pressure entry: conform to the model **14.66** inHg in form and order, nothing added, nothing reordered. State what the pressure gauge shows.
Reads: **-11** inHg
